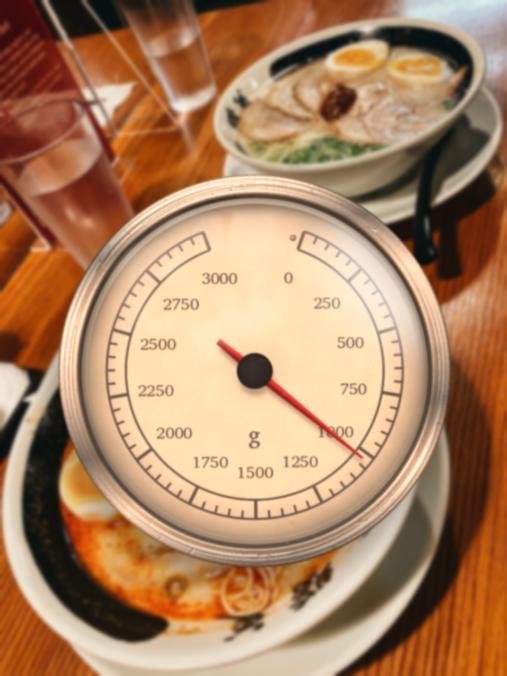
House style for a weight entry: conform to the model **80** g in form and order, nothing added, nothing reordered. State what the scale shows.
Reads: **1025** g
